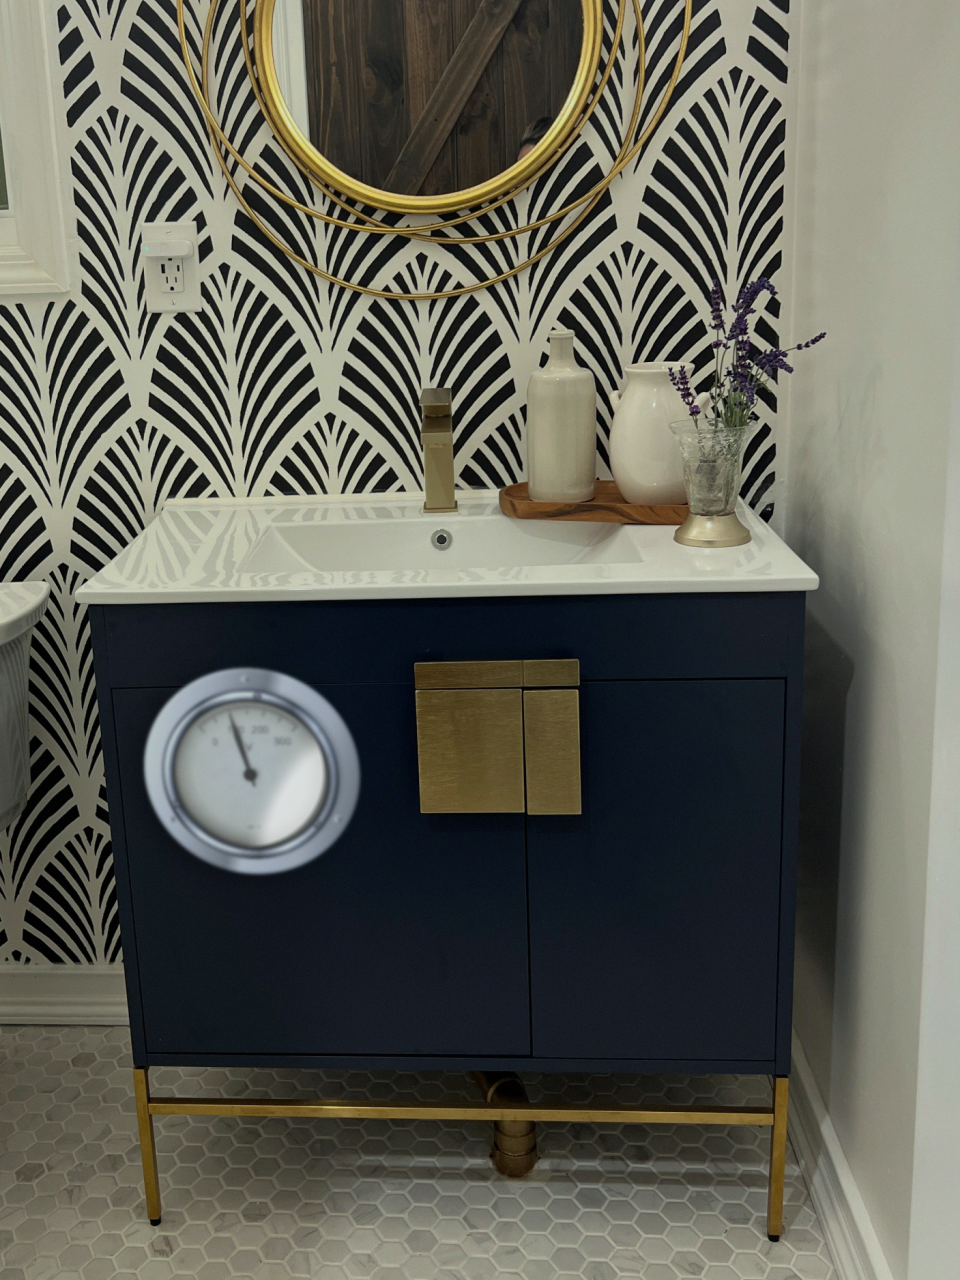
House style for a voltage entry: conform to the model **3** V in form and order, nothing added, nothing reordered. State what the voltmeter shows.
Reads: **100** V
